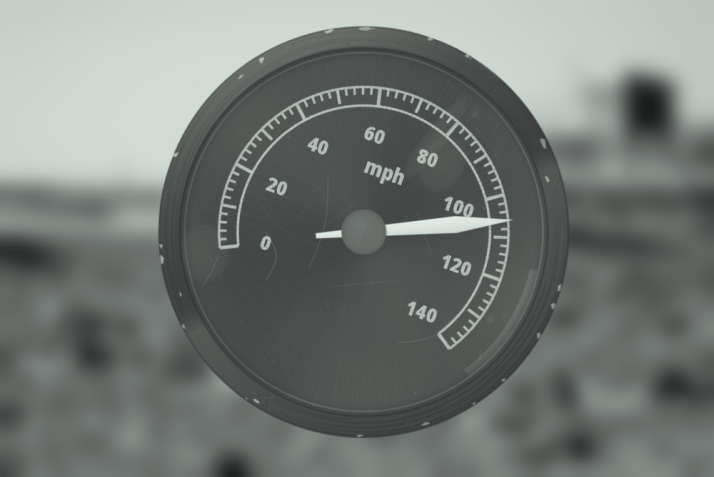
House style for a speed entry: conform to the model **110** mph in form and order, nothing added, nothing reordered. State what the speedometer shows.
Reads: **106** mph
